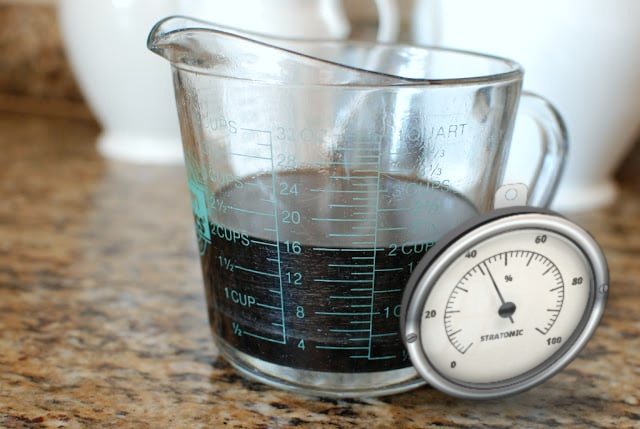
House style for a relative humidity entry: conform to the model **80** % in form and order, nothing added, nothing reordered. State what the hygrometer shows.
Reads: **42** %
